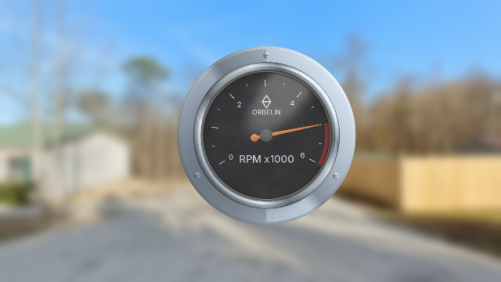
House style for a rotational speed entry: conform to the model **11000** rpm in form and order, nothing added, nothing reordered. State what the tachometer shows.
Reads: **5000** rpm
